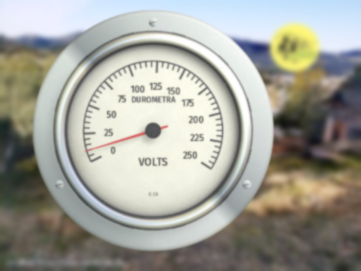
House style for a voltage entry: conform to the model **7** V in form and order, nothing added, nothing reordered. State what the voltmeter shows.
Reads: **10** V
